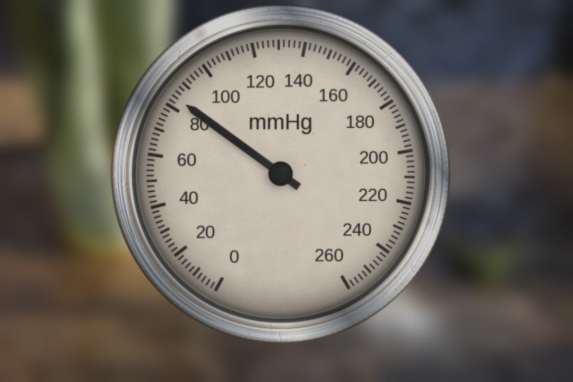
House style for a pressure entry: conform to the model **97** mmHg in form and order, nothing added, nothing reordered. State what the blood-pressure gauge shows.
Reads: **84** mmHg
